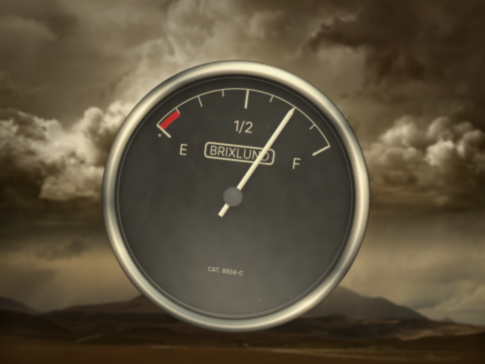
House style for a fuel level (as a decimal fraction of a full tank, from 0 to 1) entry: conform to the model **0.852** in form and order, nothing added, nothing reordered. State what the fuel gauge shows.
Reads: **0.75**
